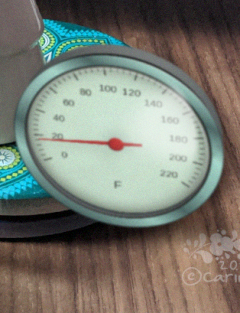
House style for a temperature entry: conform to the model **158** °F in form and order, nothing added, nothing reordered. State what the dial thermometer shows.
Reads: **20** °F
